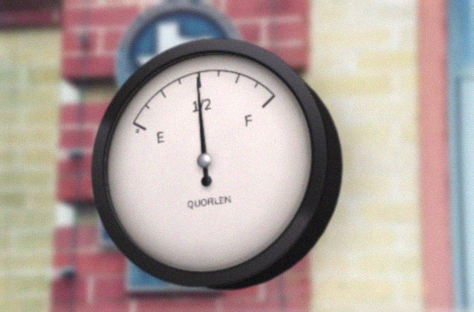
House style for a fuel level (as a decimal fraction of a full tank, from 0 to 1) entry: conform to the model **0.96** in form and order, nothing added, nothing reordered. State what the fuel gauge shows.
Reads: **0.5**
